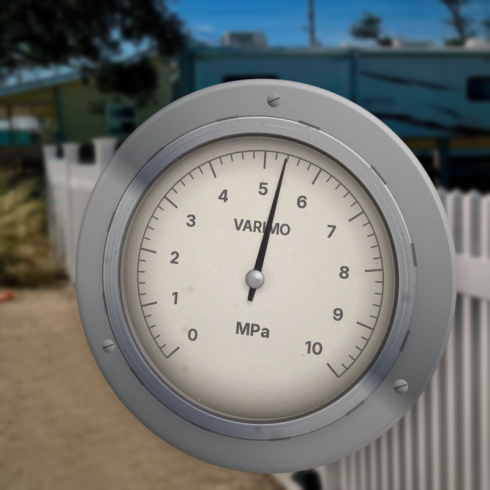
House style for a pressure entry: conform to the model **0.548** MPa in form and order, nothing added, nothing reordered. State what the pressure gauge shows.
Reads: **5.4** MPa
